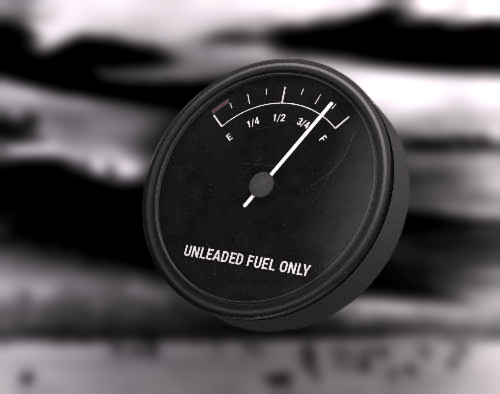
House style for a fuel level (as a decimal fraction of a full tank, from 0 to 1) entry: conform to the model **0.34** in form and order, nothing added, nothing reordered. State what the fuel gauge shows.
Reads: **0.875**
